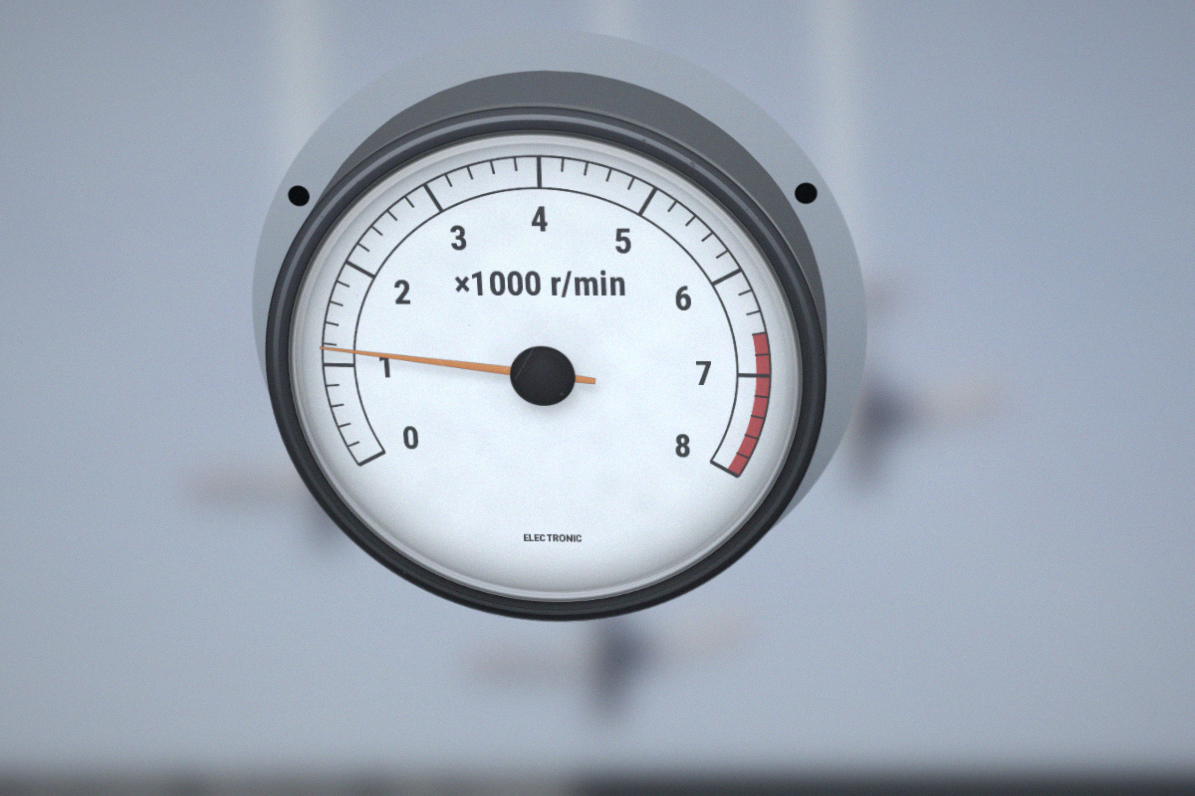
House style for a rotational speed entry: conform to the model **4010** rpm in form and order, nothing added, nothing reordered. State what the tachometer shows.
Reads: **1200** rpm
